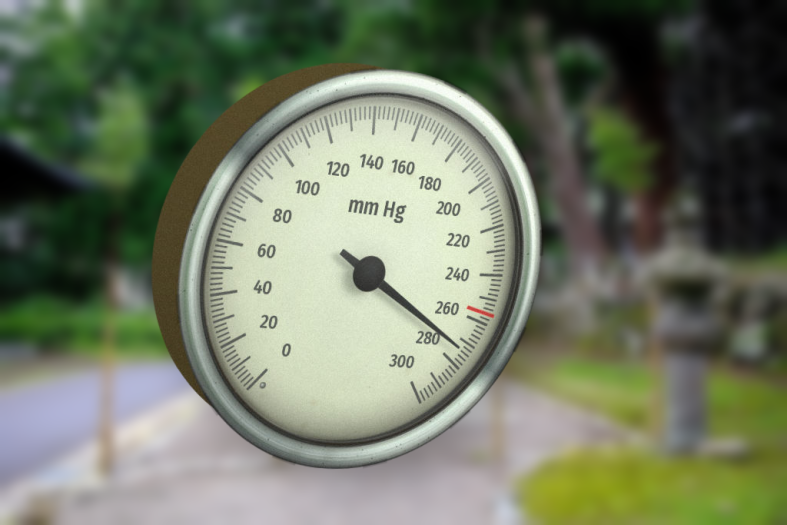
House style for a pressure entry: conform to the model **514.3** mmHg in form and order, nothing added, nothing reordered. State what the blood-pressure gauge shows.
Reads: **274** mmHg
